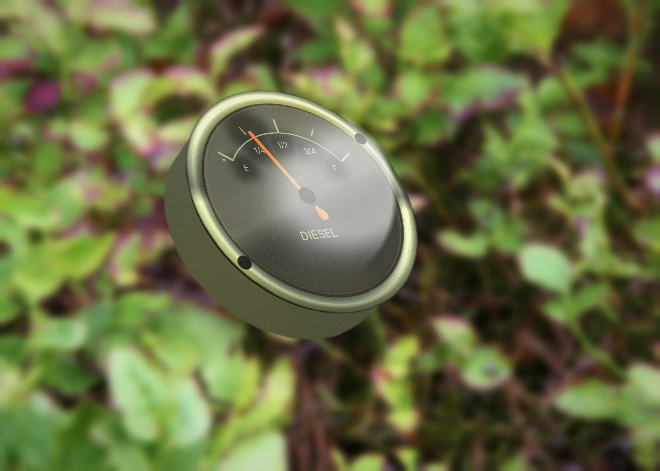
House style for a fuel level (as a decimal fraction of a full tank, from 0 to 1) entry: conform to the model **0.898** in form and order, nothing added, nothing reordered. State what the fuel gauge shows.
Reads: **0.25**
